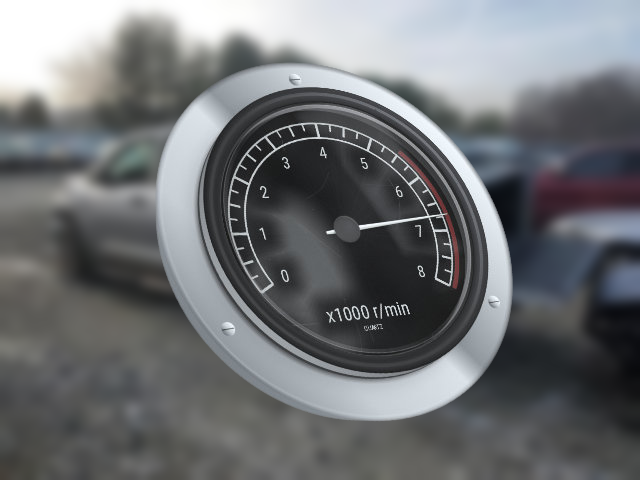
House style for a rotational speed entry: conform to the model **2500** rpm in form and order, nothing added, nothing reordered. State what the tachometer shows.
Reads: **6750** rpm
